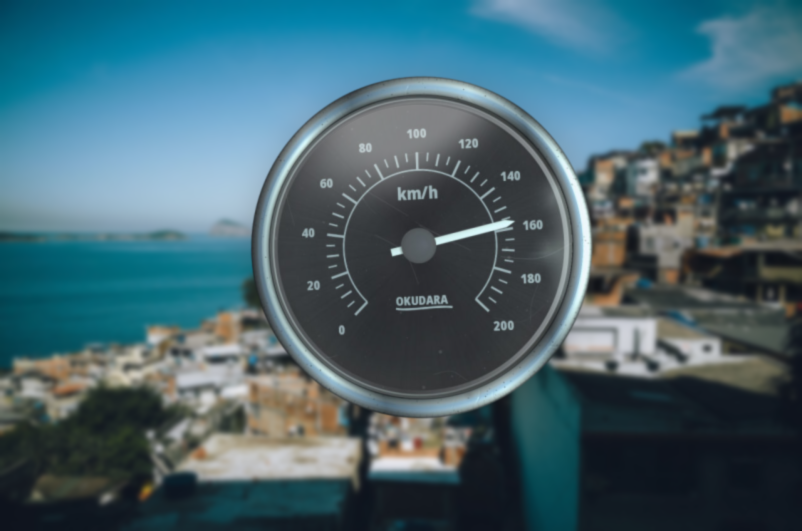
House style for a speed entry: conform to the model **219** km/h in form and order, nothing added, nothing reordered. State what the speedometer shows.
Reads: **157.5** km/h
